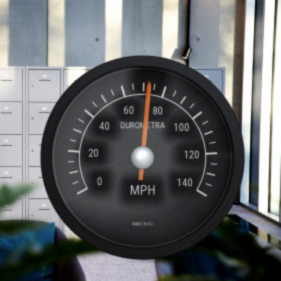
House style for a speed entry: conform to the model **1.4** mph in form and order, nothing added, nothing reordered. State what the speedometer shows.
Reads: **72.5** mph
